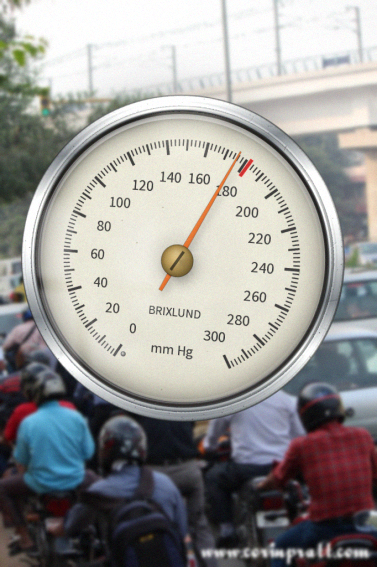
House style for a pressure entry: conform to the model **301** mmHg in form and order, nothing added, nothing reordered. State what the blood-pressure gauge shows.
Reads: **176** mmHg
